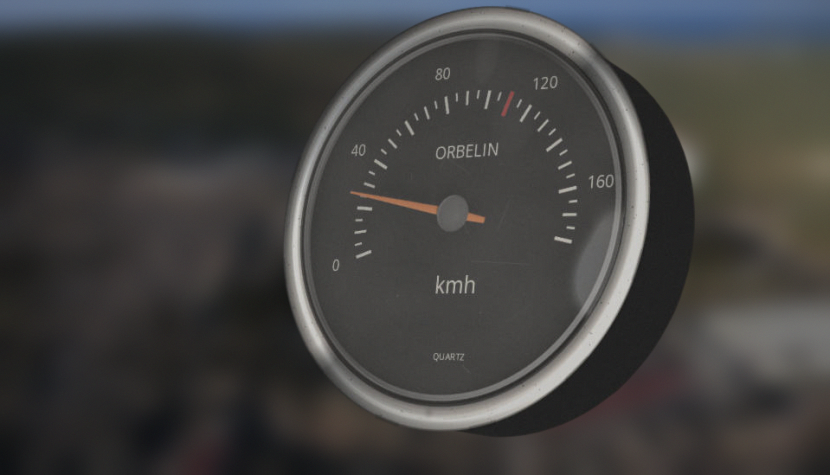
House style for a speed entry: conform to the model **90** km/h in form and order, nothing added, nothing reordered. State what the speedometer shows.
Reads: **25** km/h
